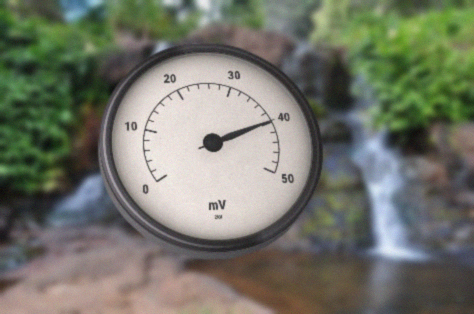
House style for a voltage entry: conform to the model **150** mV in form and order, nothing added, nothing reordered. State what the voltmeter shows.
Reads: **40** mV
